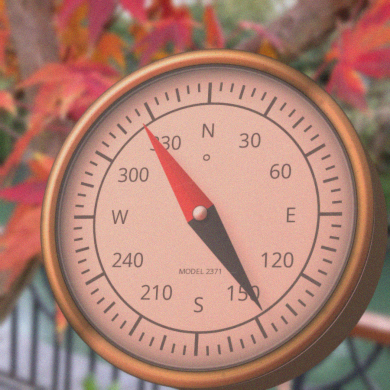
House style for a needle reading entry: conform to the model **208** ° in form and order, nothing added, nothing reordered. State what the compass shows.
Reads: **325** °
